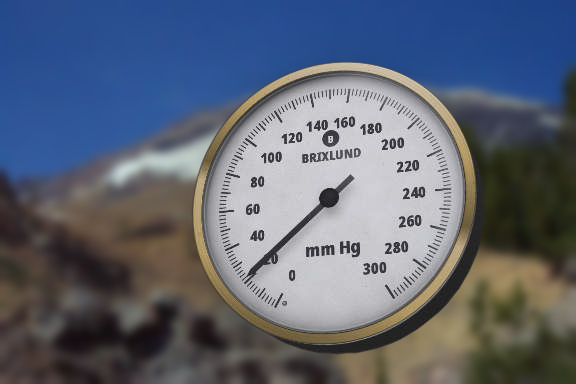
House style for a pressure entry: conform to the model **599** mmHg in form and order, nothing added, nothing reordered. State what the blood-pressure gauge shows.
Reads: **20** mmHg
